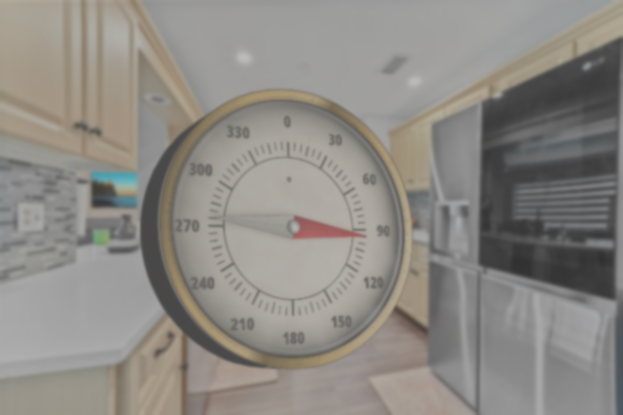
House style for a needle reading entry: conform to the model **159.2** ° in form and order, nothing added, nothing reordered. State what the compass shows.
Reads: **95** °
